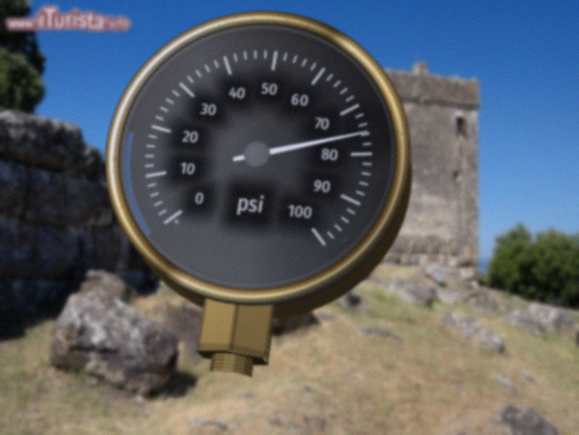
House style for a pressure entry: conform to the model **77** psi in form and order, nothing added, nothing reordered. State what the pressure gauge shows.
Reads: **76** psi
